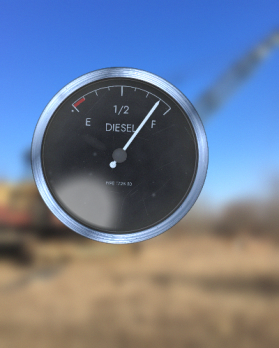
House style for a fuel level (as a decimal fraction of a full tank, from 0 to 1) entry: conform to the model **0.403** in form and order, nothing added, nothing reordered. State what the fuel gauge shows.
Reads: **0.875**
